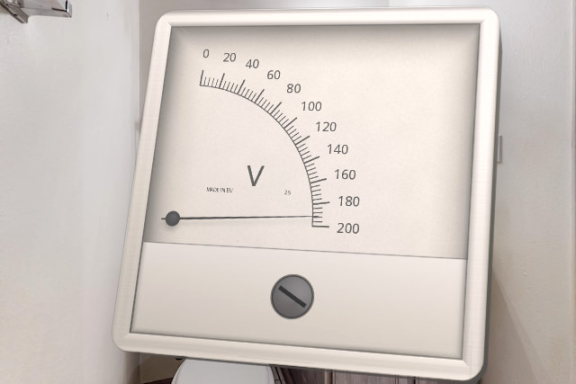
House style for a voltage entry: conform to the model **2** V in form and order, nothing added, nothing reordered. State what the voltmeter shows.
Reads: **192** V
